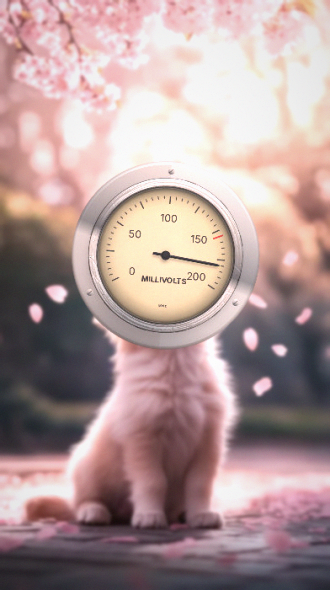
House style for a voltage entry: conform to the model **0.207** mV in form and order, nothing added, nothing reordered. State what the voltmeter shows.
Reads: **180** mV
